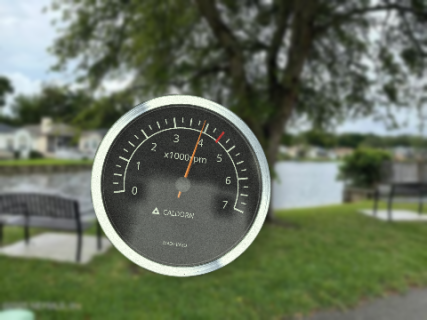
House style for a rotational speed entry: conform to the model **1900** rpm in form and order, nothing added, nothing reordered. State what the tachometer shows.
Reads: **3875** rpm
